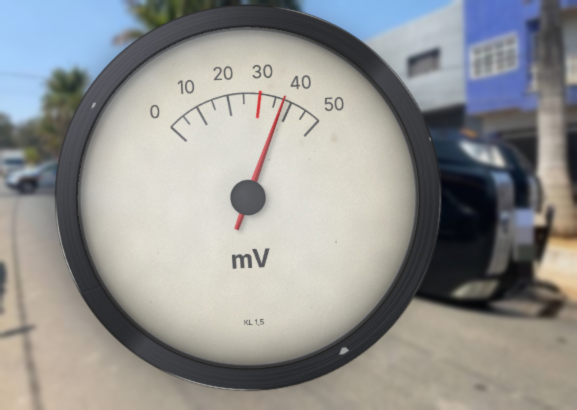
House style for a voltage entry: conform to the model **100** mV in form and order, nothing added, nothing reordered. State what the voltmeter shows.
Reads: **37.5** mV
